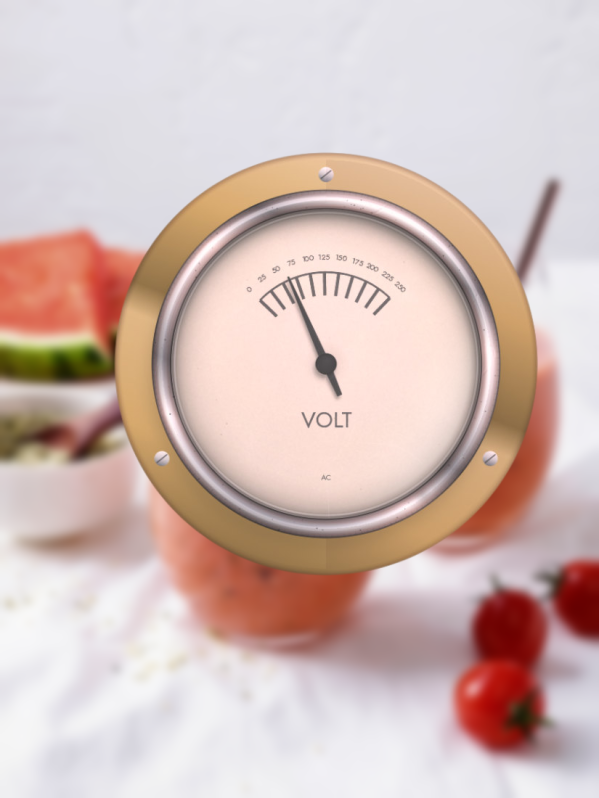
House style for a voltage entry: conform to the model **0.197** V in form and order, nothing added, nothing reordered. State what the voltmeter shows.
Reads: **62.5** V
